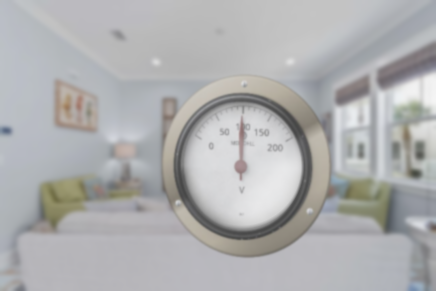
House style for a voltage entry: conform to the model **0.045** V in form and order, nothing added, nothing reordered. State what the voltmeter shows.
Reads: **100** V
